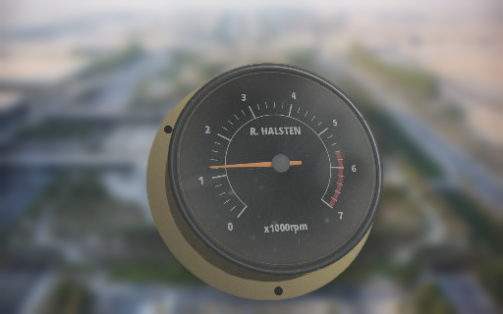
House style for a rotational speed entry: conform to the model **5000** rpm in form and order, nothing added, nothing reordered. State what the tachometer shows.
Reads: **1200** rpm
